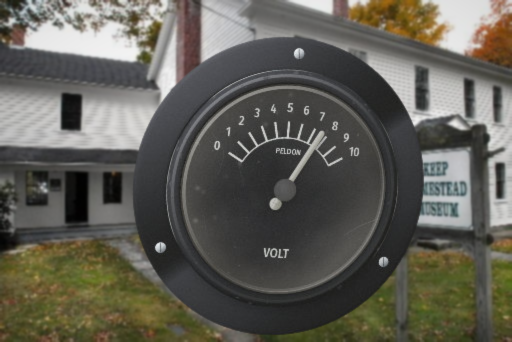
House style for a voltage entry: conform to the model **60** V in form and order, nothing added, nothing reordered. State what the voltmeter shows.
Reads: **7.5** V
